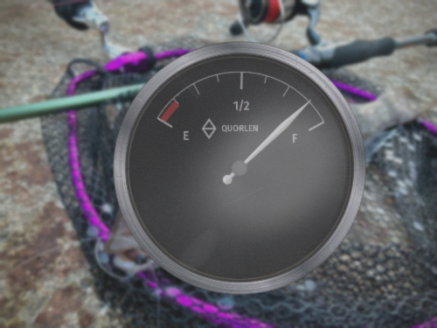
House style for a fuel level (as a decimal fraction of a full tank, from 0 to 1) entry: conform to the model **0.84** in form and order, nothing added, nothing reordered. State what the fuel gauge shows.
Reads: **0.875**
